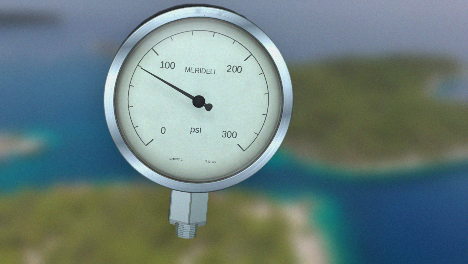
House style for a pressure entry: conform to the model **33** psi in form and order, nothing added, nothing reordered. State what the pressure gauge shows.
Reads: **80** psi
